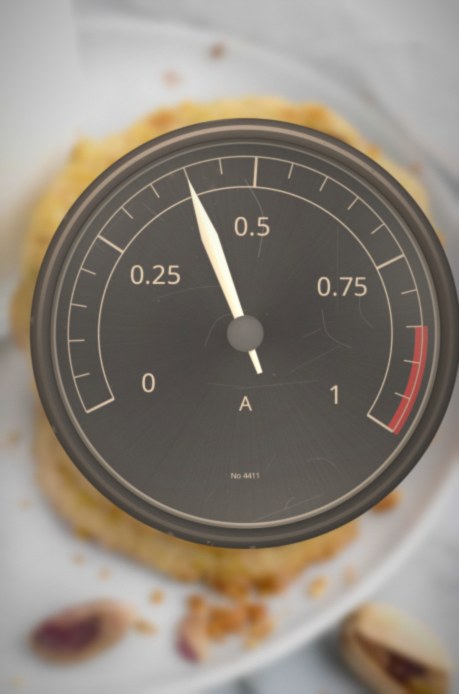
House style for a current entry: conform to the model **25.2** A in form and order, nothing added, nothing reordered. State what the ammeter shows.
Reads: **0.4** A
